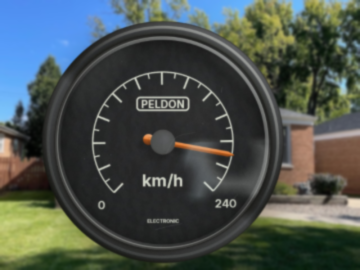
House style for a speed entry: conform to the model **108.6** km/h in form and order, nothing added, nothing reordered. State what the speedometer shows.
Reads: **210** km/h
